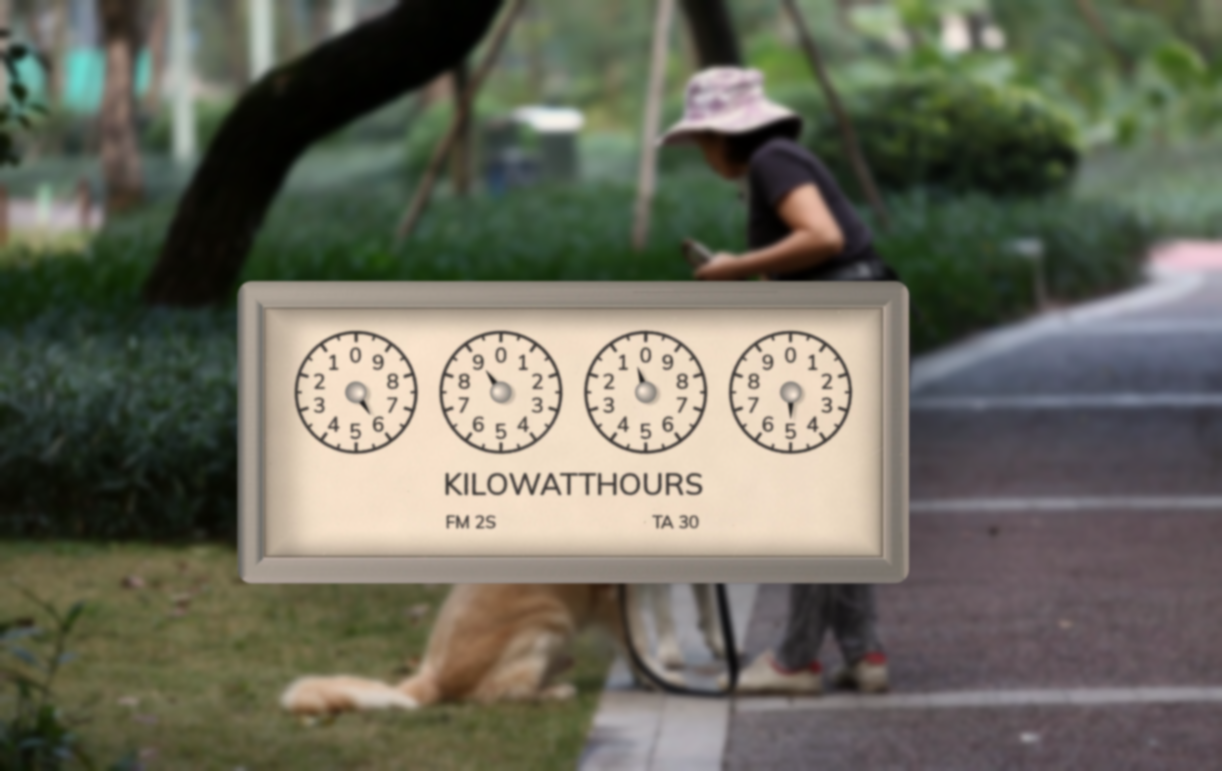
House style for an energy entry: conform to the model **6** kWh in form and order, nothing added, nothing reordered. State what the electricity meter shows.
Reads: **5905** kWh
